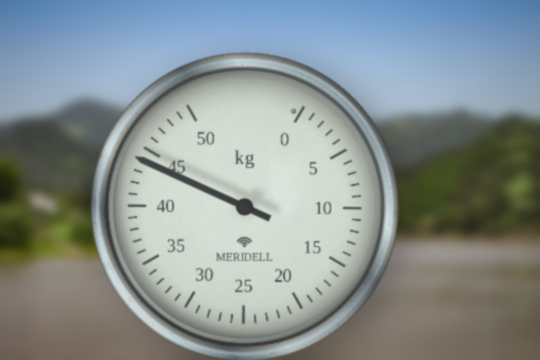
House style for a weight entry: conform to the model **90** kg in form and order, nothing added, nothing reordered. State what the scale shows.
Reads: **44** kg
